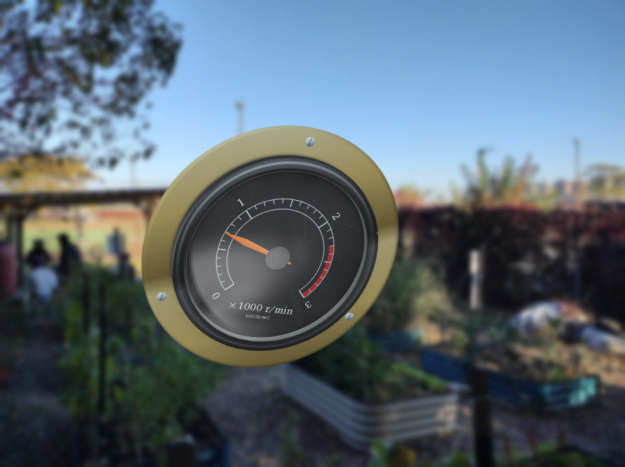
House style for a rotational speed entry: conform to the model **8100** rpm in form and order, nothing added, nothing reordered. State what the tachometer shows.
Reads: **700** rpm
